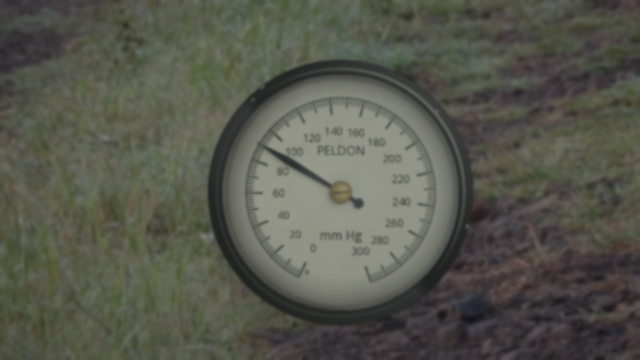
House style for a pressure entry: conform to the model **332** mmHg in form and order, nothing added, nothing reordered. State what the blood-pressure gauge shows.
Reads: **90** mmHg
